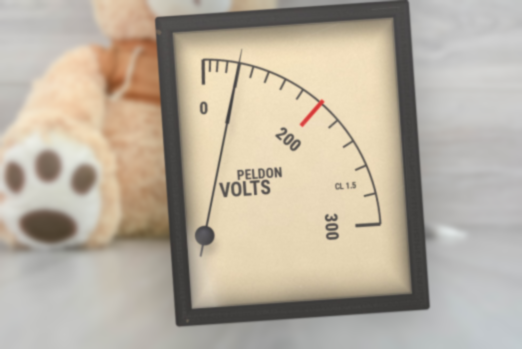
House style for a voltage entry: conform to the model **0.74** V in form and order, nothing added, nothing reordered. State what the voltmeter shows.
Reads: **100** V
